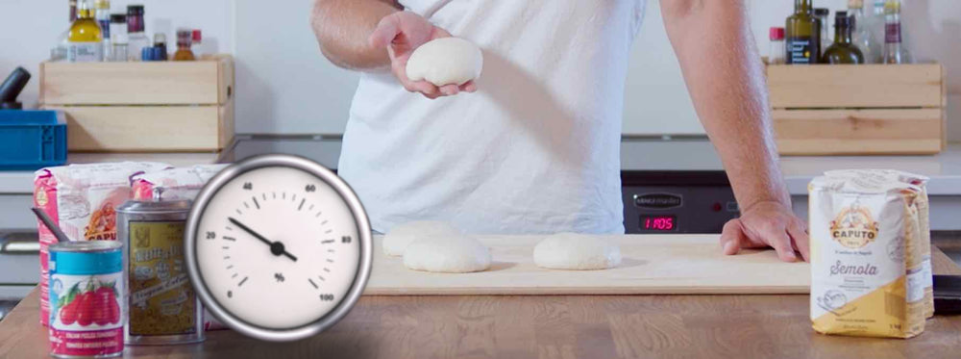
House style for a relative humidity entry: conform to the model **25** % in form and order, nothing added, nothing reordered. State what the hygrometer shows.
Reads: **28** %
